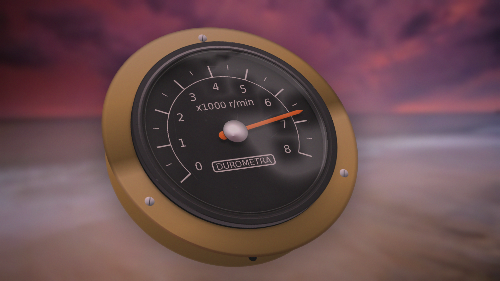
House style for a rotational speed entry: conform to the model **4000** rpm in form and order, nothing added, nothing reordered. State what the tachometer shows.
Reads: **6750** rpm
